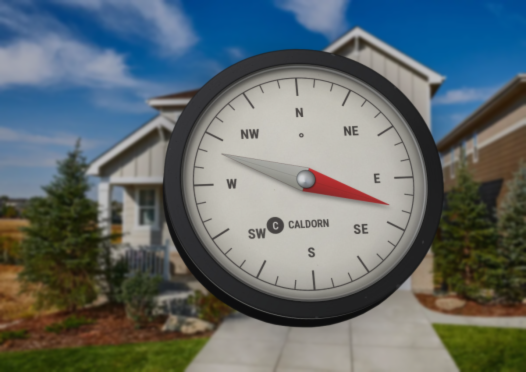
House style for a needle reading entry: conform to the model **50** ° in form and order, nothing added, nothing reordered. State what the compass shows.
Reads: **110** °
